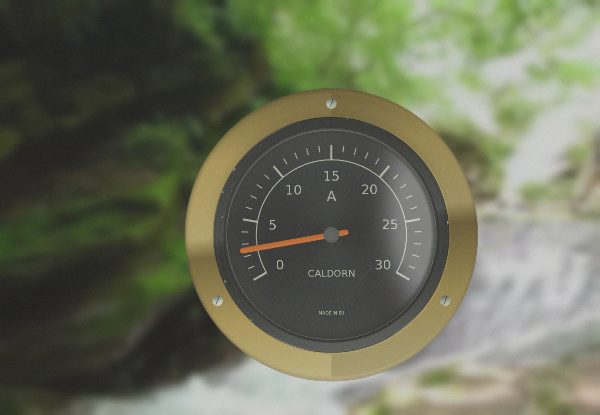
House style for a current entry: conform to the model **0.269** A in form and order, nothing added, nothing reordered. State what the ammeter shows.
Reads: **2.5** A
